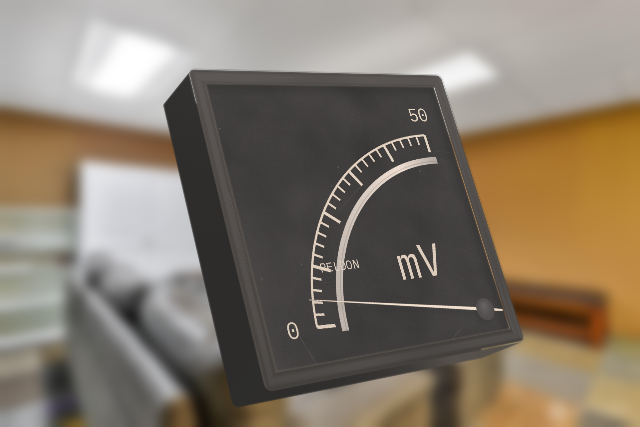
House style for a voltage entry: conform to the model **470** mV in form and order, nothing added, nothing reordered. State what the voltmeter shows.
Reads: **4** mV
